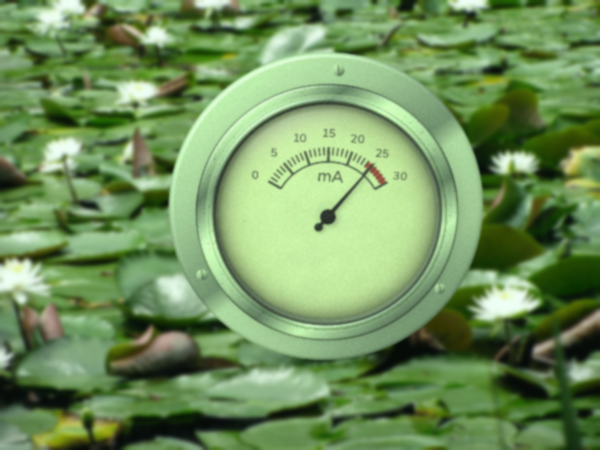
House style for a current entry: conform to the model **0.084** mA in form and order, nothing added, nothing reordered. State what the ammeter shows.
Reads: **25** mA
